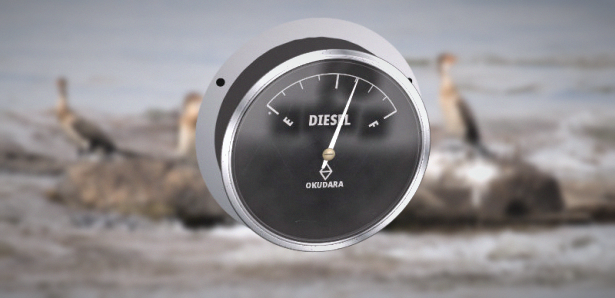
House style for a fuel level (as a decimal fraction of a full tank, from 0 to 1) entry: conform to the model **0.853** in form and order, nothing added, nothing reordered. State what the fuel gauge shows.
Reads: **0.625**
